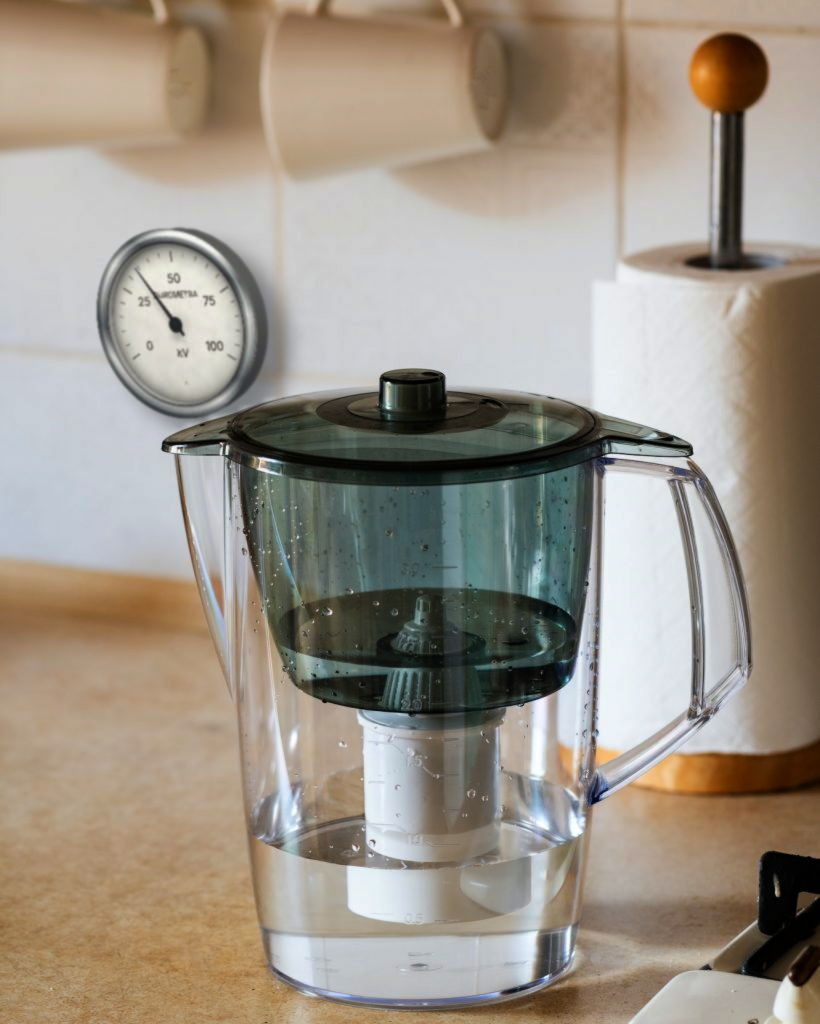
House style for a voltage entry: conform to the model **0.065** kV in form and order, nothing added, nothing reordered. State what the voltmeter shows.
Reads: **35** kV
